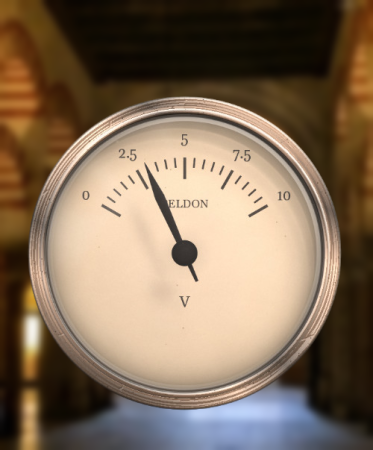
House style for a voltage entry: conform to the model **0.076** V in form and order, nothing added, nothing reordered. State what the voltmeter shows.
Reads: **3** V
